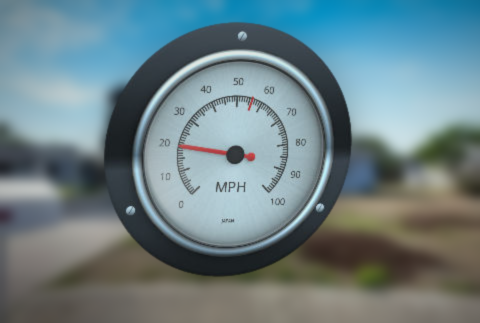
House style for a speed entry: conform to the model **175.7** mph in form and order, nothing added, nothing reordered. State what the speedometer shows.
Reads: **20** mph
